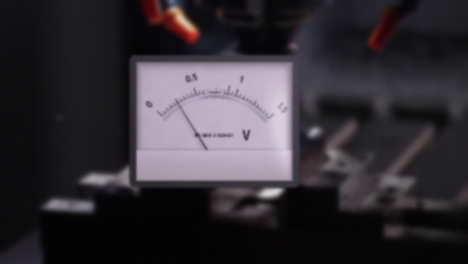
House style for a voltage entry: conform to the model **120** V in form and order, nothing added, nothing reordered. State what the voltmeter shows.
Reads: **0.25** V
